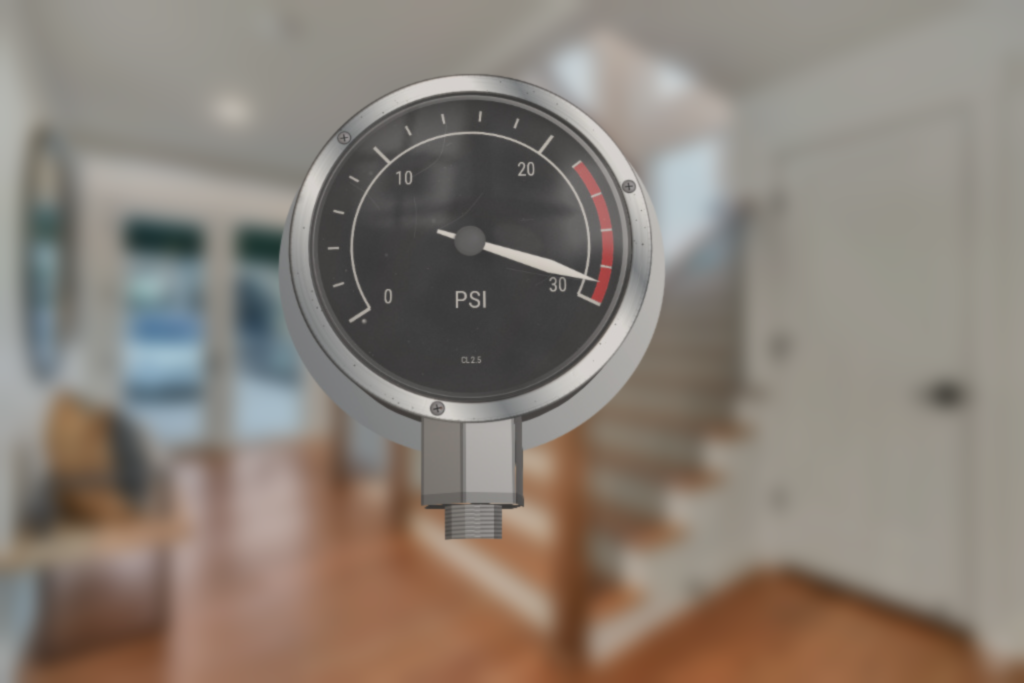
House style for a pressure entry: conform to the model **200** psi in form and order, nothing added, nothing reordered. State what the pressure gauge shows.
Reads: **29** psi
